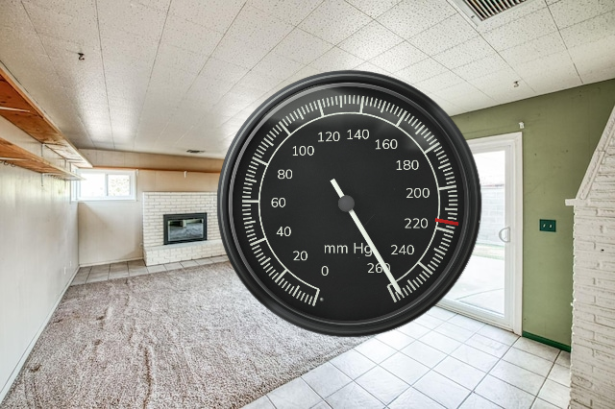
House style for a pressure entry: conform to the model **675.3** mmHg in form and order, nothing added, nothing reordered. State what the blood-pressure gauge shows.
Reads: **256** mmHg
